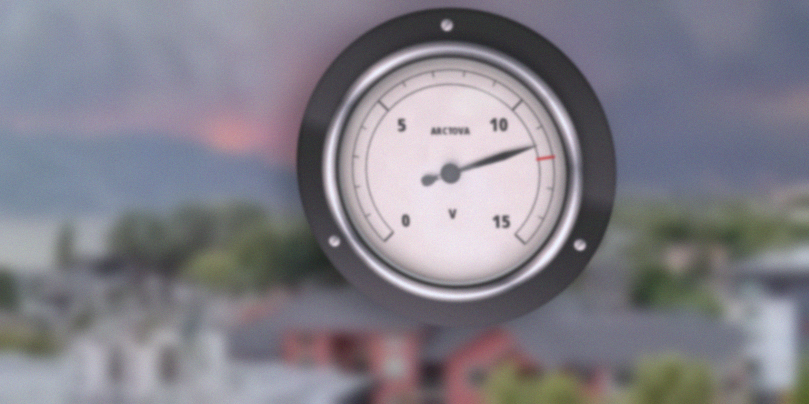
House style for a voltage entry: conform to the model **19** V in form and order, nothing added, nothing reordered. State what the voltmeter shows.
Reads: **11.5** V
